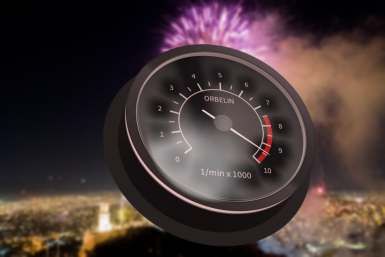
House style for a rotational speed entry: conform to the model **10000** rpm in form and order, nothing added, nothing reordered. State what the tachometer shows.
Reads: **9500** rpm
